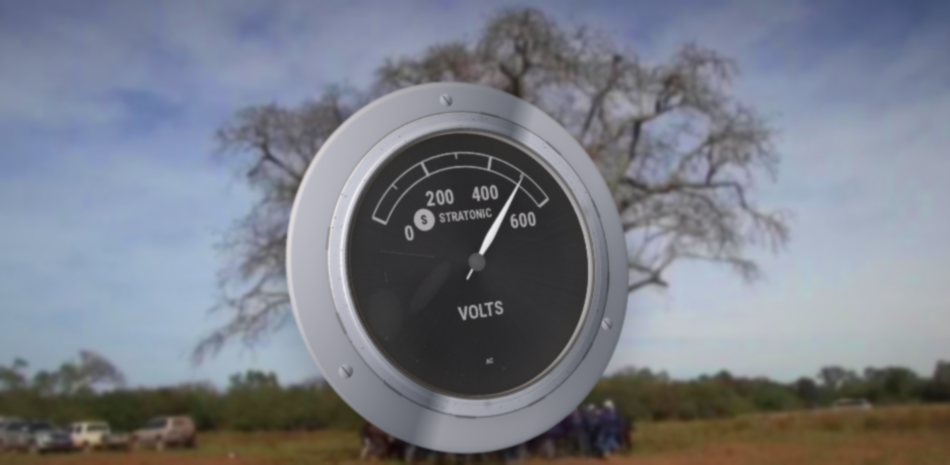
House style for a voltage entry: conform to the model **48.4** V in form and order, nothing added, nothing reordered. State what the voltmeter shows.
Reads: **500** V
